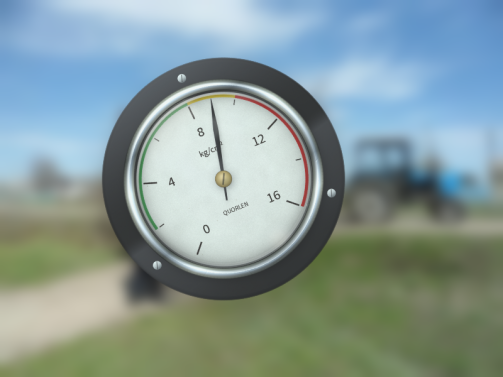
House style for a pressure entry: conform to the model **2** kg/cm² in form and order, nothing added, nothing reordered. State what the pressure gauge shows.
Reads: **9** kg/cm²
